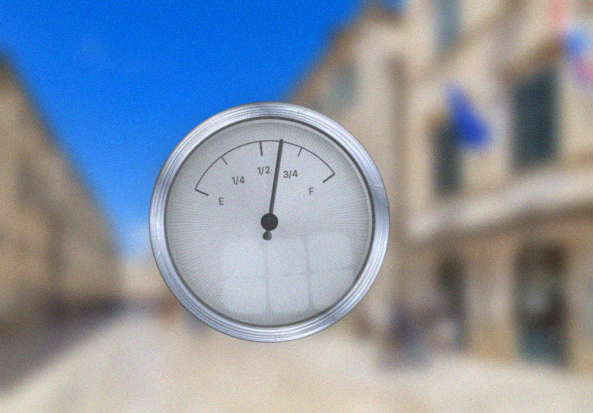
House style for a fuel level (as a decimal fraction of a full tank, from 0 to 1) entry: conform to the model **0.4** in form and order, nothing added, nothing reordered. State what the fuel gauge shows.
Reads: **0.625**
